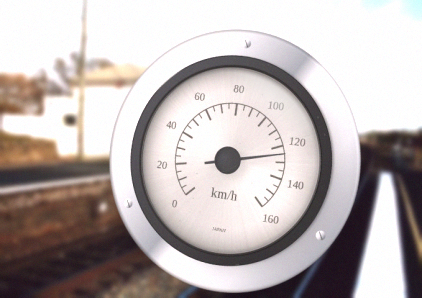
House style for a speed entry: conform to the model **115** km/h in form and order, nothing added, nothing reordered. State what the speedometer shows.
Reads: **125** km/h
